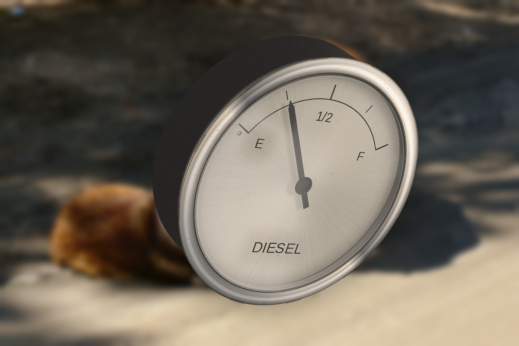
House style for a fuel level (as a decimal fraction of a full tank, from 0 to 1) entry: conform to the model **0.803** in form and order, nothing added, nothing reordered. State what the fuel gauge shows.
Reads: **0.25**
